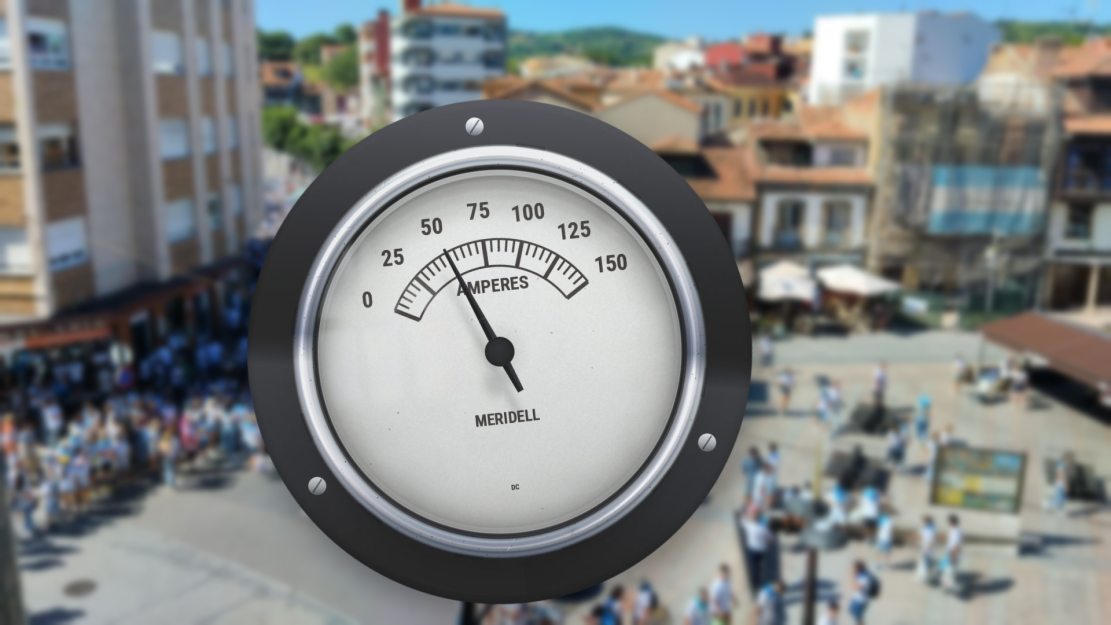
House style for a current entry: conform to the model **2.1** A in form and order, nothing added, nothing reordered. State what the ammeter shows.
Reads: **50** A
